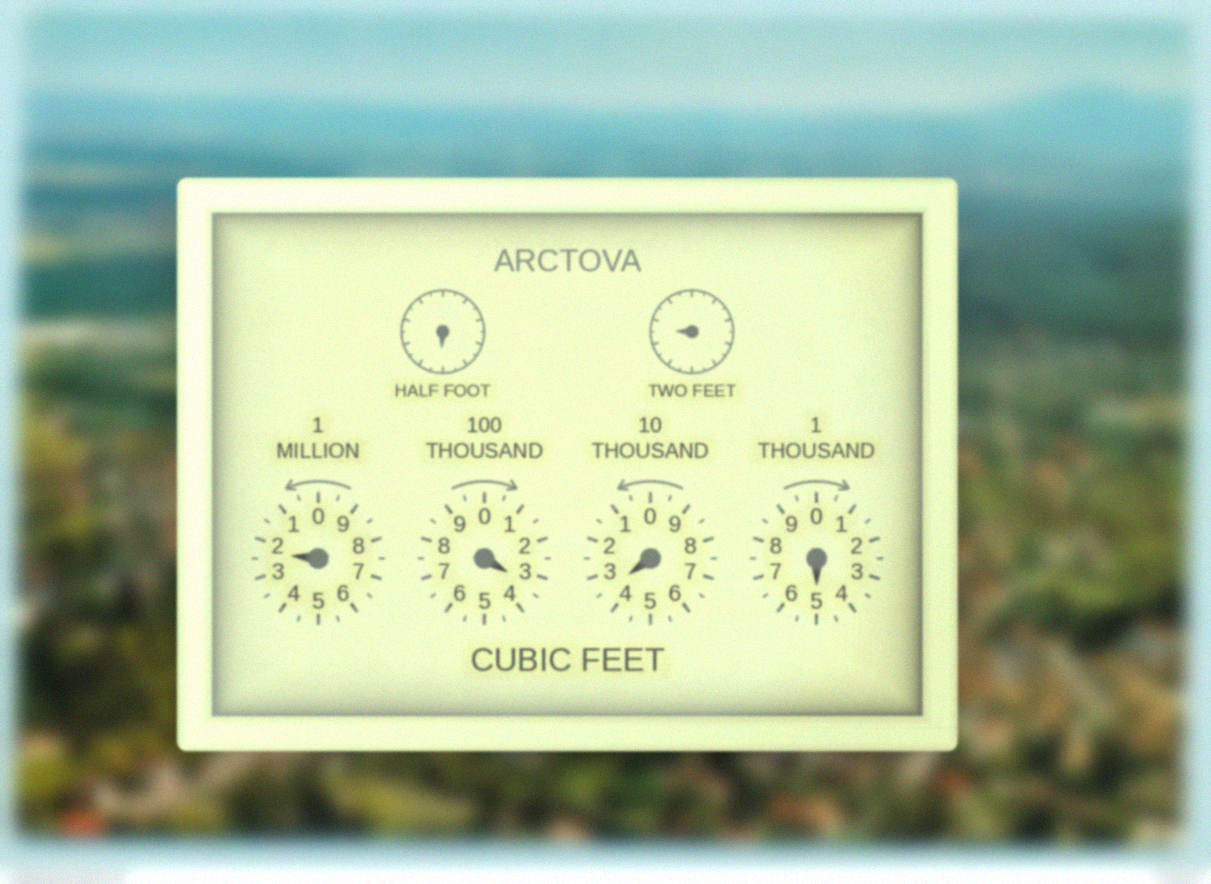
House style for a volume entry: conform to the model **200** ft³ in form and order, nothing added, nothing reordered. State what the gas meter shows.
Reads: **233500** ft³
